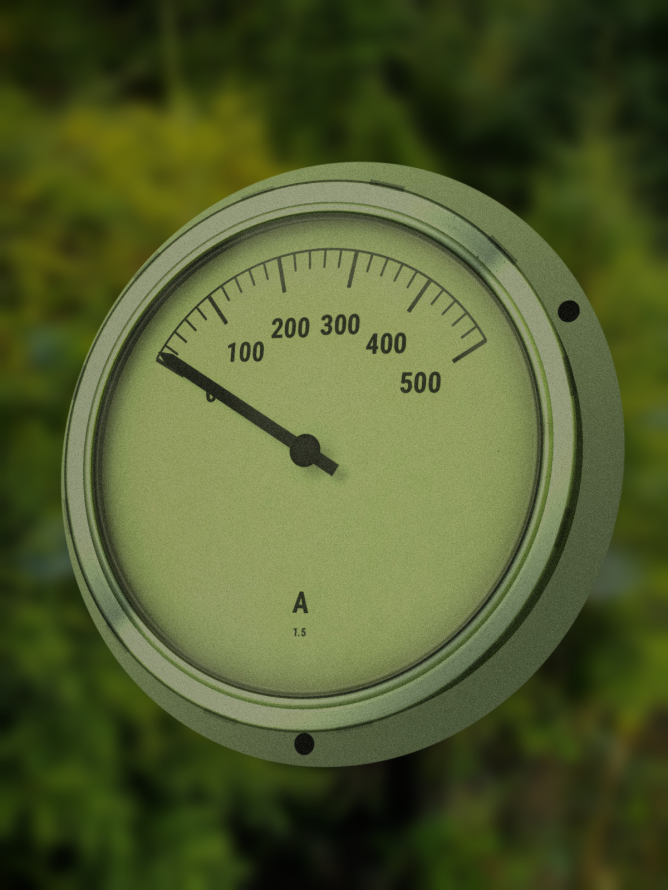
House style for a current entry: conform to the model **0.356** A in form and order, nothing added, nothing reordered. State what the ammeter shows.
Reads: **10** A
